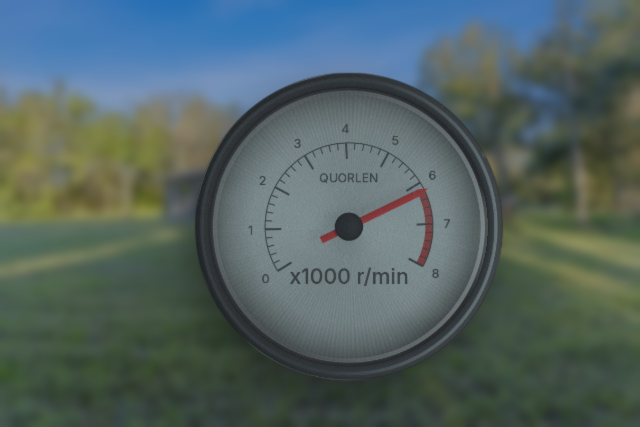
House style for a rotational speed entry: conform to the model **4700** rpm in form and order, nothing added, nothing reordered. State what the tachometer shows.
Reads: **6200** rpm
